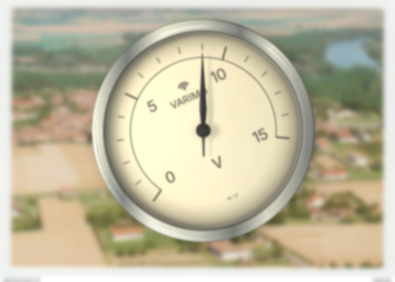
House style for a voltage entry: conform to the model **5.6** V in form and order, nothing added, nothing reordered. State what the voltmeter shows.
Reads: **9** V
